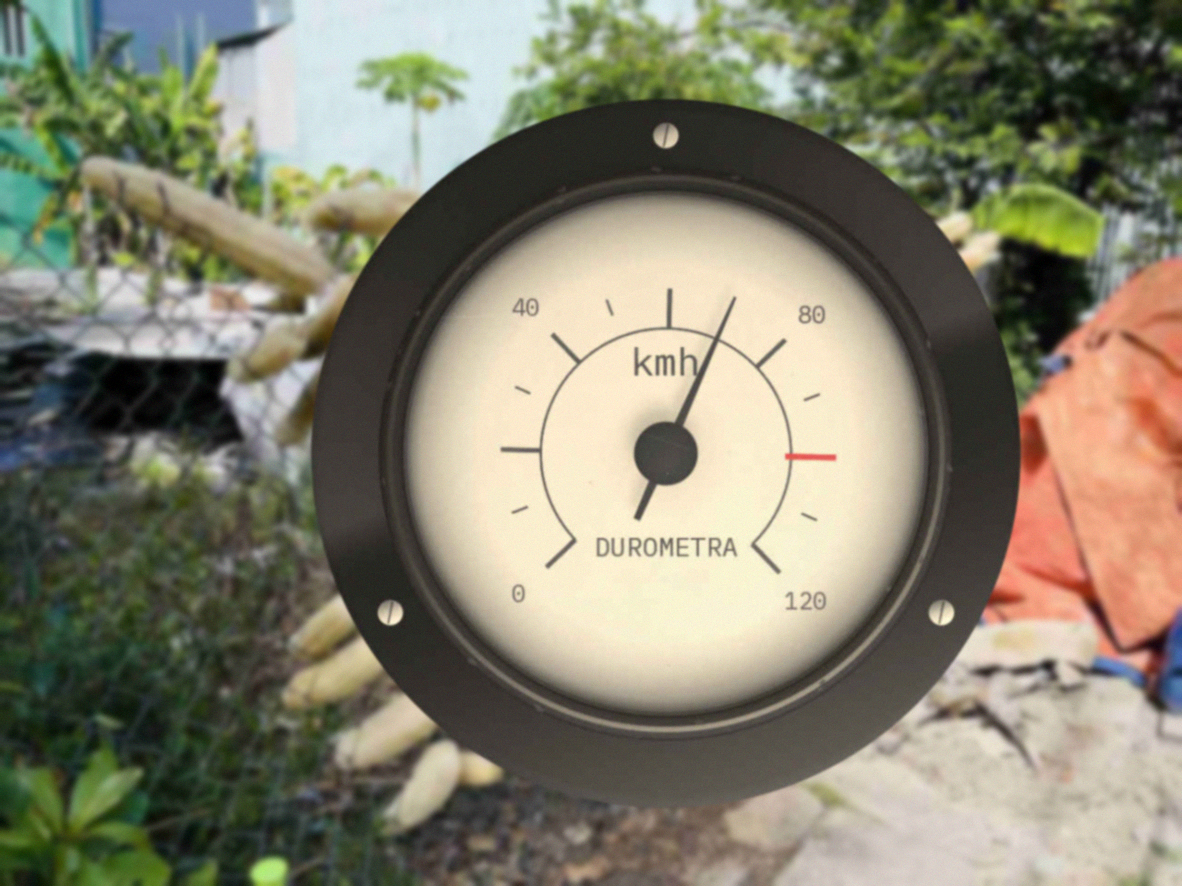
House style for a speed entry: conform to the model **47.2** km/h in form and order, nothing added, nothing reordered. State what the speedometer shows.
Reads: **70** km/h
